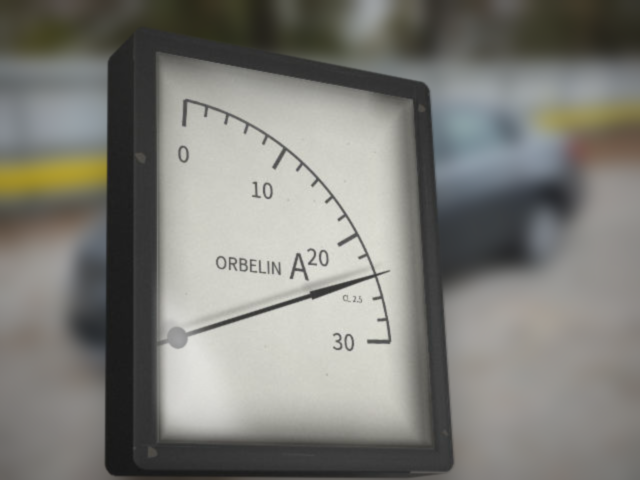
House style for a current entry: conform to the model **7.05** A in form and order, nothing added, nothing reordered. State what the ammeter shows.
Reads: **24** A
